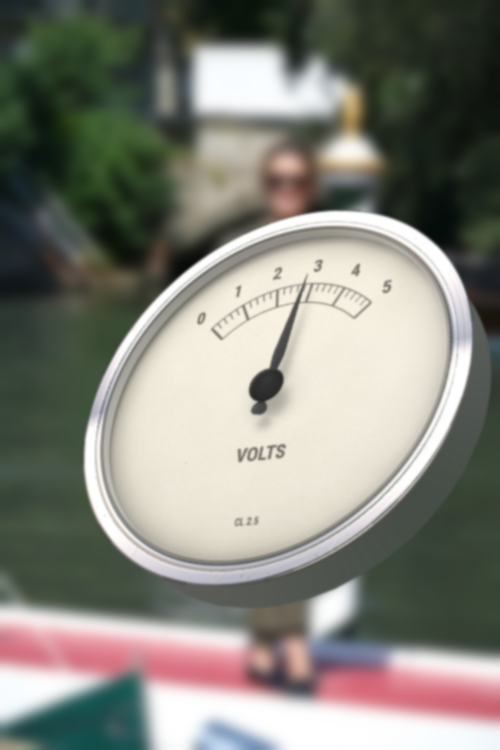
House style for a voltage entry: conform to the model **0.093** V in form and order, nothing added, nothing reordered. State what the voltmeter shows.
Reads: **3** V
